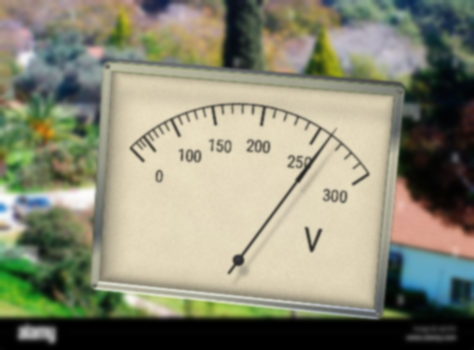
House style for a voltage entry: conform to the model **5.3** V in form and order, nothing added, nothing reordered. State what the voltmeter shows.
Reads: **260** V
